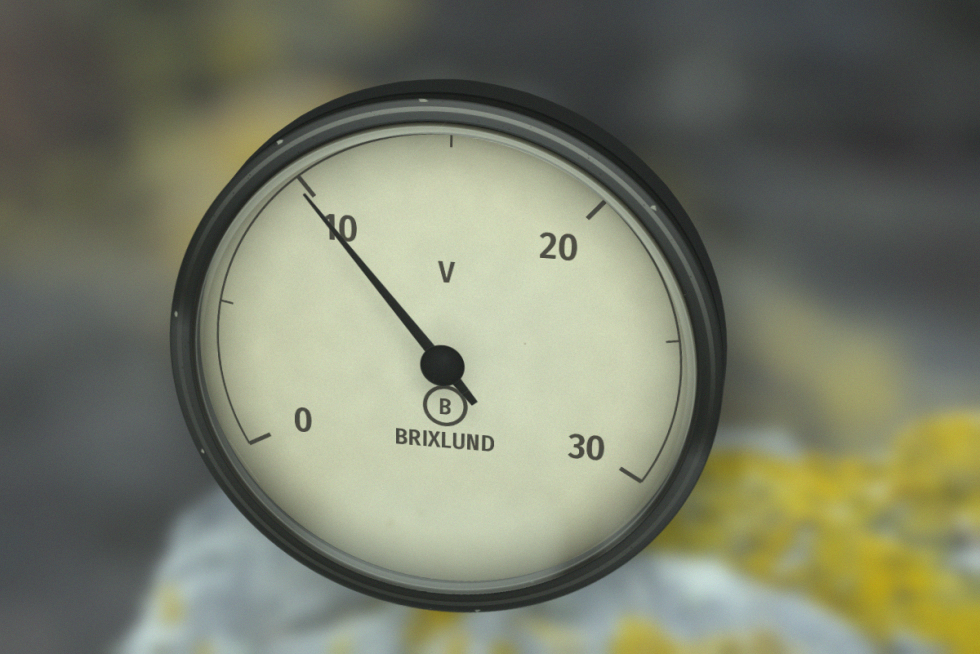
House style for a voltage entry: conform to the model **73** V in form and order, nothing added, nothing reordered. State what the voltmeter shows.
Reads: **10** V
